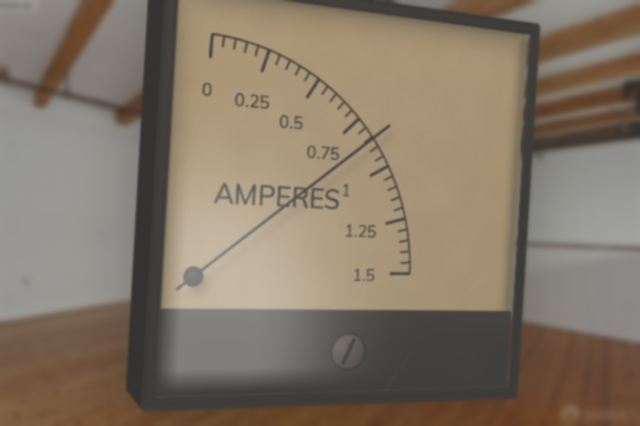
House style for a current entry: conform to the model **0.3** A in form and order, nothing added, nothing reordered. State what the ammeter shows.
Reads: **0.85** A
